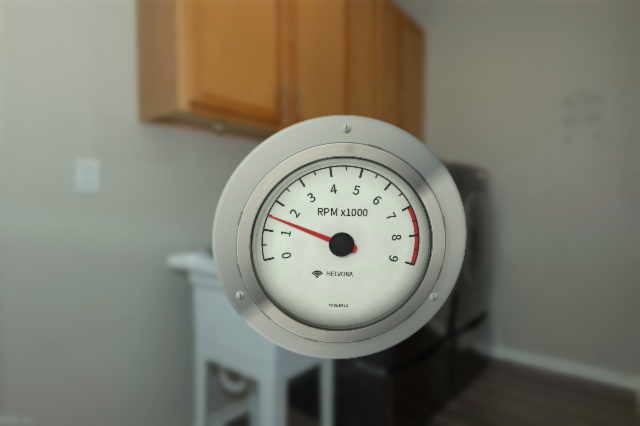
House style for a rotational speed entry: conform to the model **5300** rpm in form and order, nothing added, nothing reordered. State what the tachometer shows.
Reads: **1500** rpm
